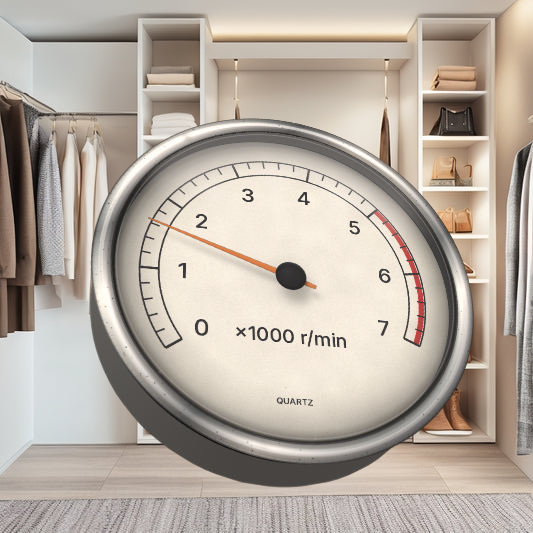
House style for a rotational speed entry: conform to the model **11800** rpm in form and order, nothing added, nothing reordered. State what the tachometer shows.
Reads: **1600** rpm
